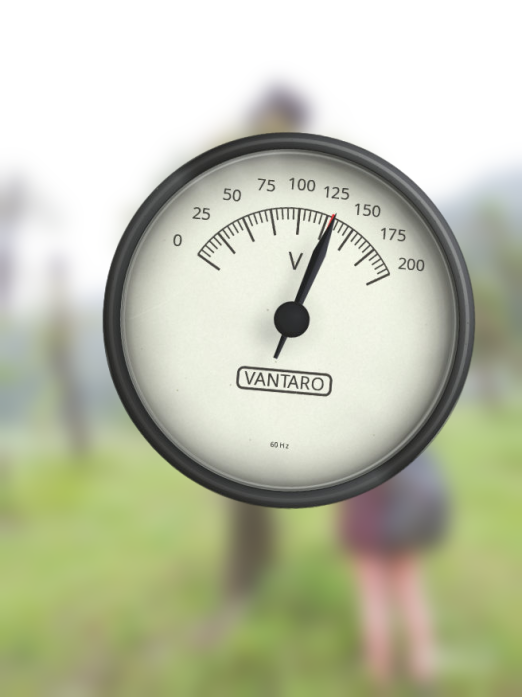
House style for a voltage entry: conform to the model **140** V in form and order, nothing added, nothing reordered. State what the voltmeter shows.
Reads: **130** V
